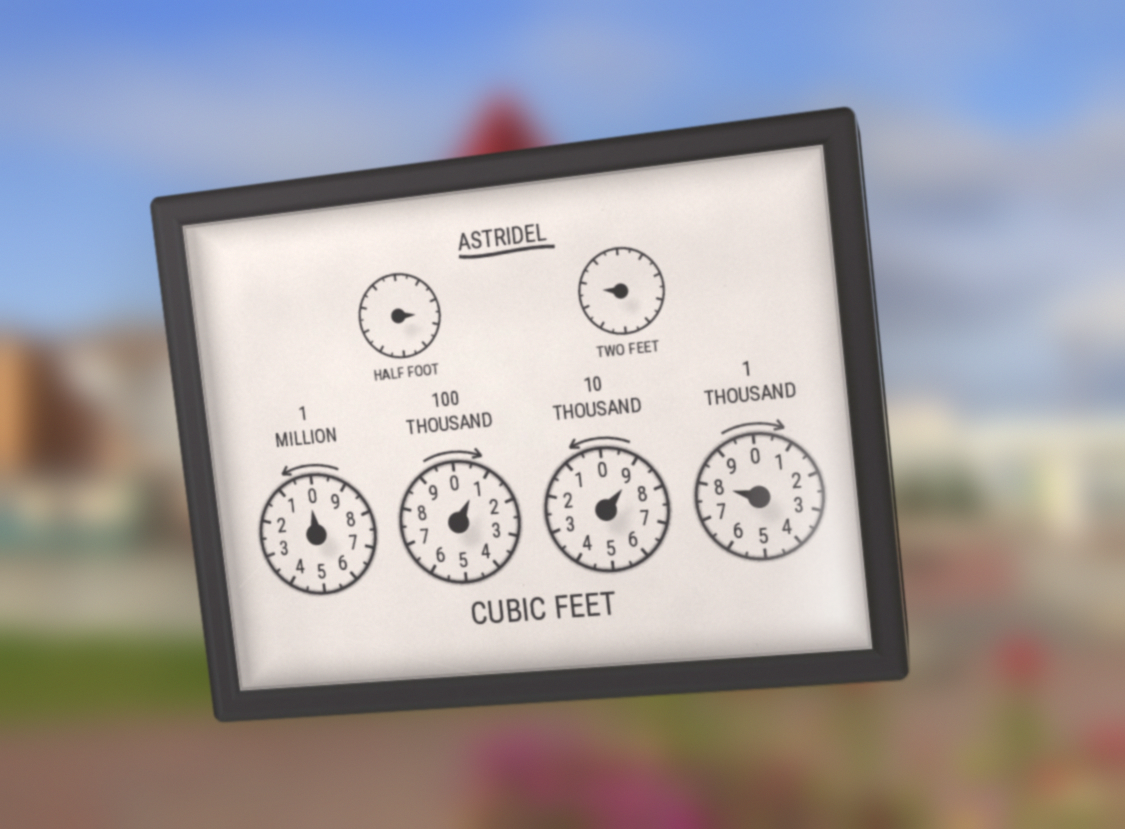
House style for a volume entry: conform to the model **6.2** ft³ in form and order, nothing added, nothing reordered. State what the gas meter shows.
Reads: **8800** ft³
